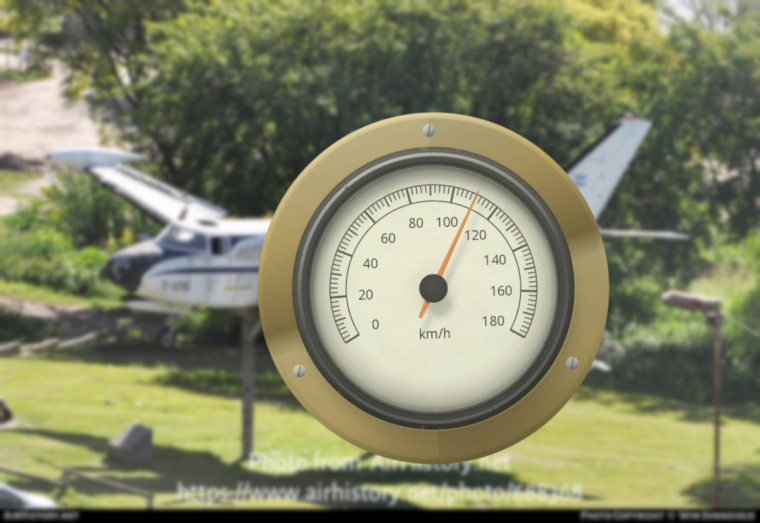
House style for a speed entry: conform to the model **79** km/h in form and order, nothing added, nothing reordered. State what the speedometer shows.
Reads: **110** km/h
